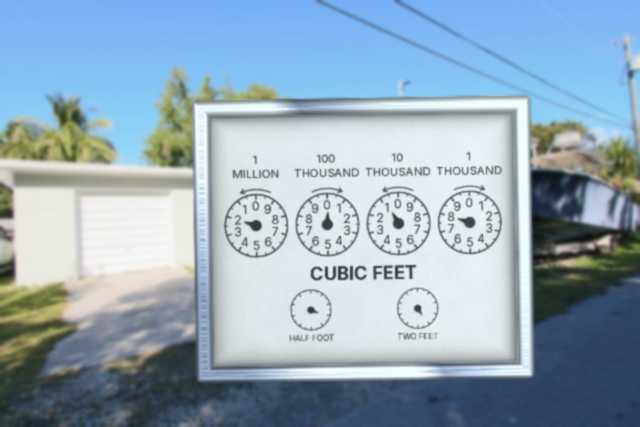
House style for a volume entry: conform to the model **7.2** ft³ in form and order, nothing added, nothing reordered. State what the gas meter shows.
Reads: **200800** ft³
